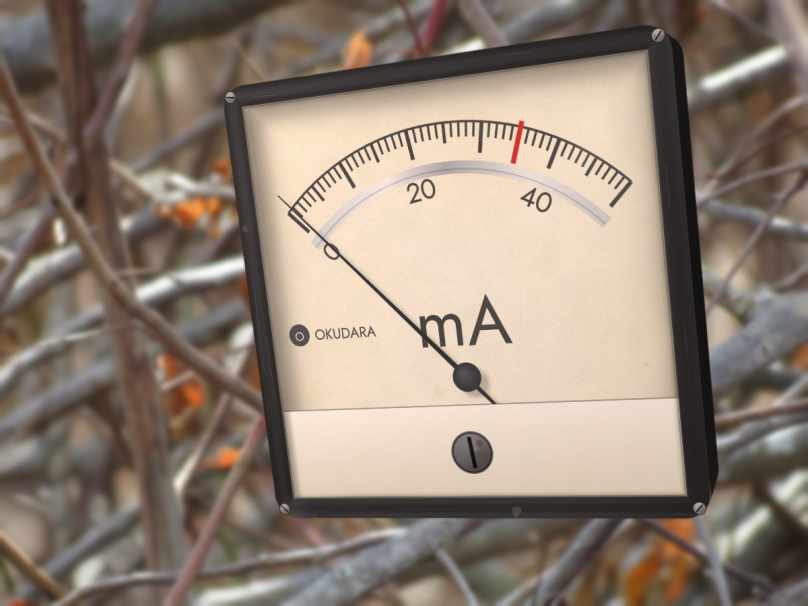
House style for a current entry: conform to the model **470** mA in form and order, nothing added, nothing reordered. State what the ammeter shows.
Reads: **1** mA
